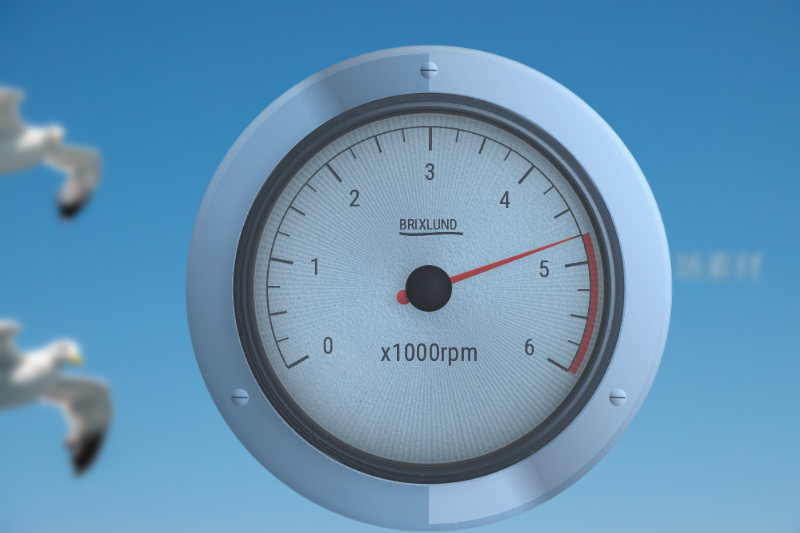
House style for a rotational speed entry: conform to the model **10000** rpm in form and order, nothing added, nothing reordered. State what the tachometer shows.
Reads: **4750** rpm
